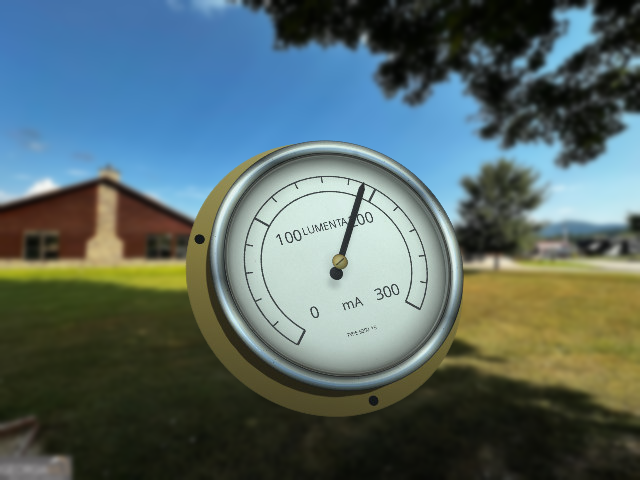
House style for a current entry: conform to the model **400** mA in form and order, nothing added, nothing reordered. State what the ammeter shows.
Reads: **190** mA
